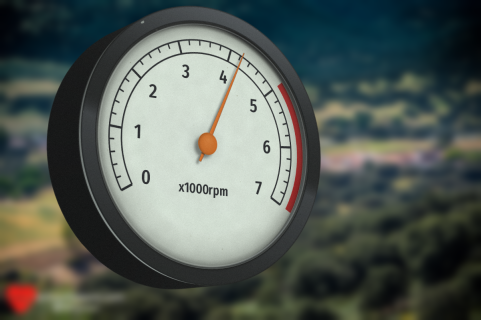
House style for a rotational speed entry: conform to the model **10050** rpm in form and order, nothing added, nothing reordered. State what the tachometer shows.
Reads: **4200** rpm
